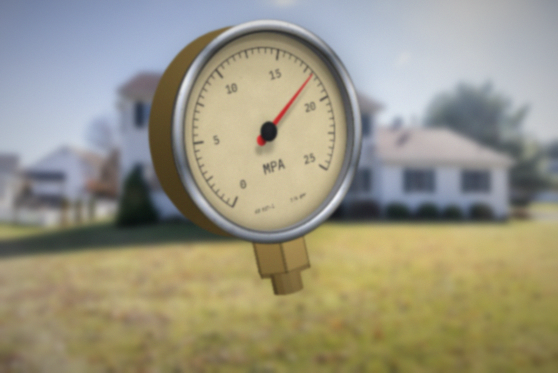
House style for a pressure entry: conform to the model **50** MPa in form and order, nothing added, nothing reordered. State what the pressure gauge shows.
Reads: **18** MPa
